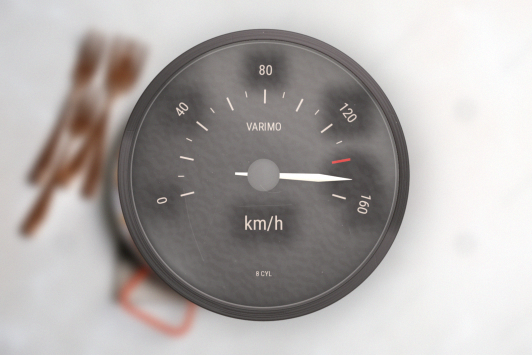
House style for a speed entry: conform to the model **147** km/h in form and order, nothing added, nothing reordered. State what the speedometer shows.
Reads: **150** km/h
